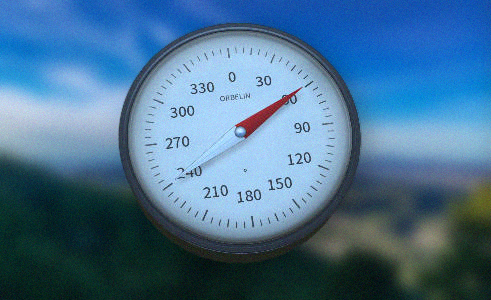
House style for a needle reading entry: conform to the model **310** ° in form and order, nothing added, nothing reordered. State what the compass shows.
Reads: **60** °
